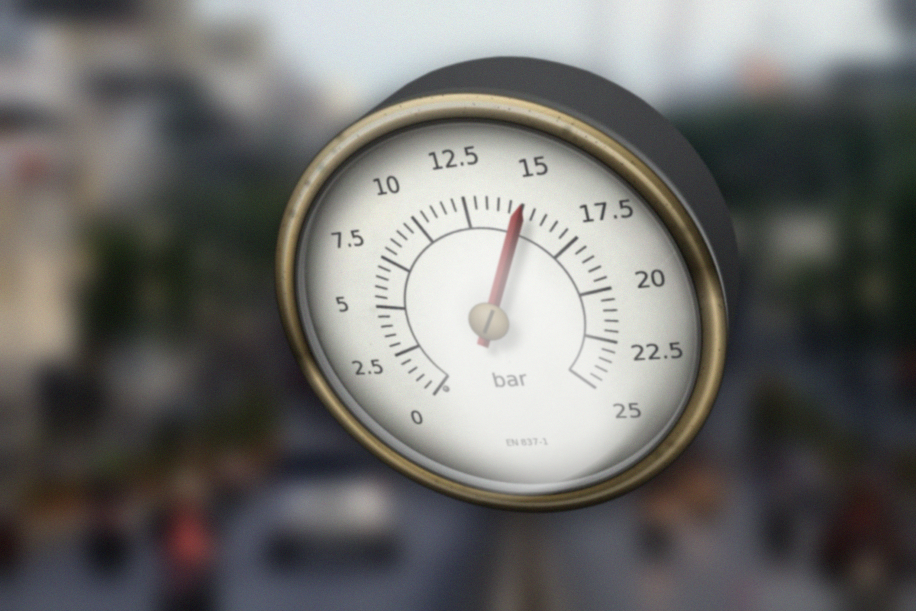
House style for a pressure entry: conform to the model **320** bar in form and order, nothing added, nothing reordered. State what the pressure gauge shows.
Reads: **15** bar
